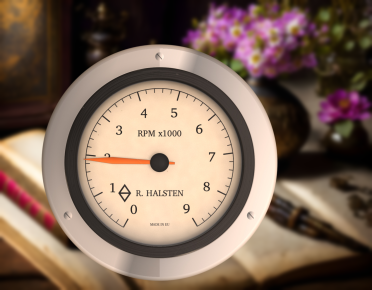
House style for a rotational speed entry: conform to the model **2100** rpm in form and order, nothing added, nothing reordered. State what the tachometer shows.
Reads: **1900** rpm
